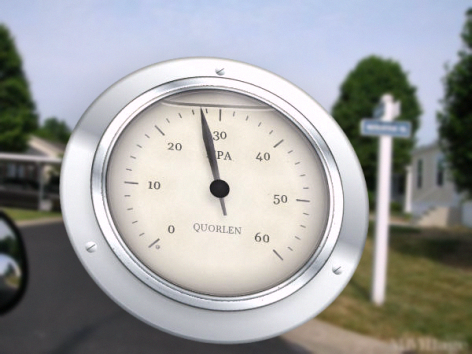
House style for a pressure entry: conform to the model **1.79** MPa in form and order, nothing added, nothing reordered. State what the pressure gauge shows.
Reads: **27** MPa
